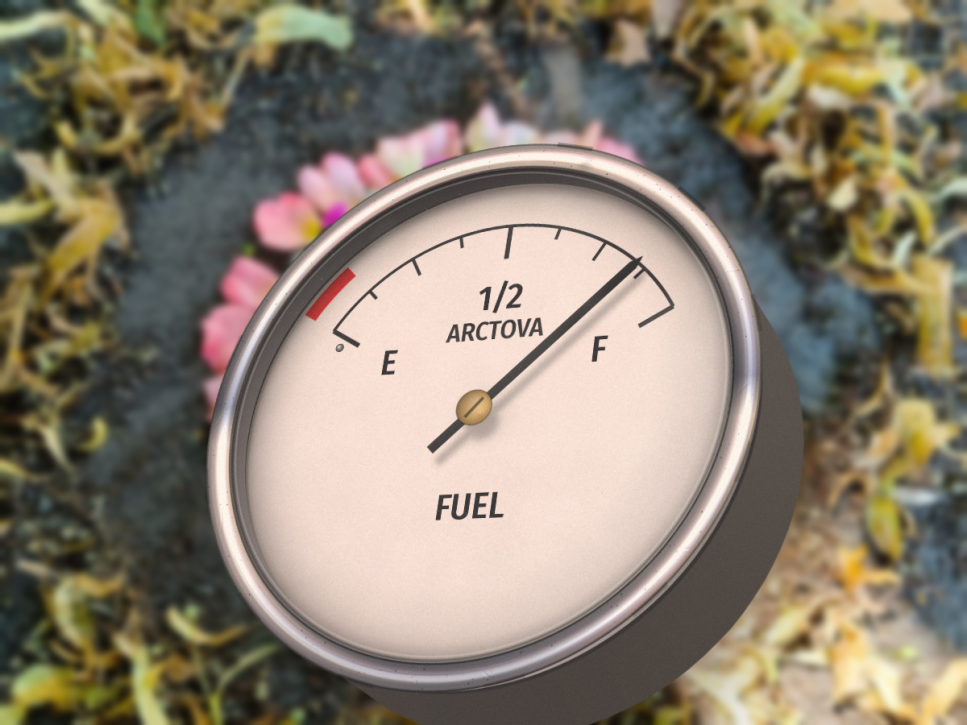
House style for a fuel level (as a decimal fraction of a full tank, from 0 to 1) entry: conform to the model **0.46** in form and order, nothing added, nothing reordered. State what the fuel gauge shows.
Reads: **0.875**
